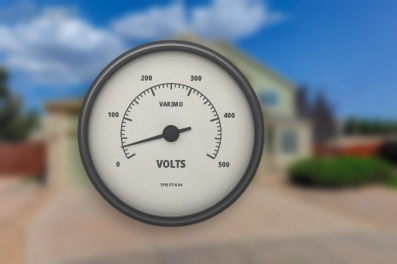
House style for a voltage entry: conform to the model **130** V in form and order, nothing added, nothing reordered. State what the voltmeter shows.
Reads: **30** V
